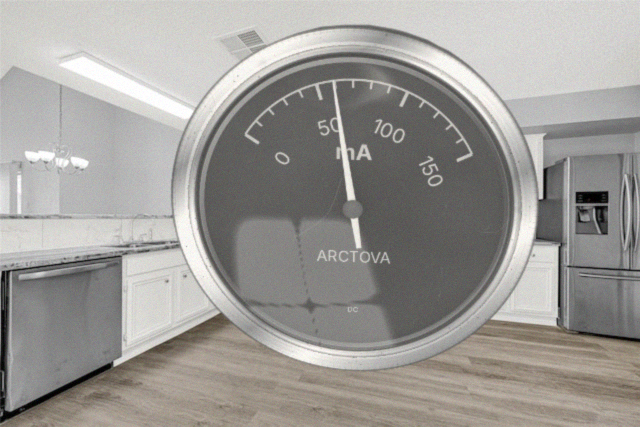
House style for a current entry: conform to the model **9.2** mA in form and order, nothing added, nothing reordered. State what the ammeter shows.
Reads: **60** mA
